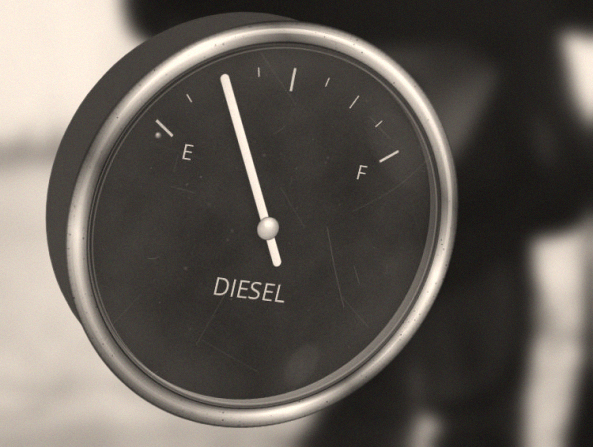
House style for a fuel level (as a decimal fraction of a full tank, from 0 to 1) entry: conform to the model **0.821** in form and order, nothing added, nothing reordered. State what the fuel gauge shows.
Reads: **0.25**
